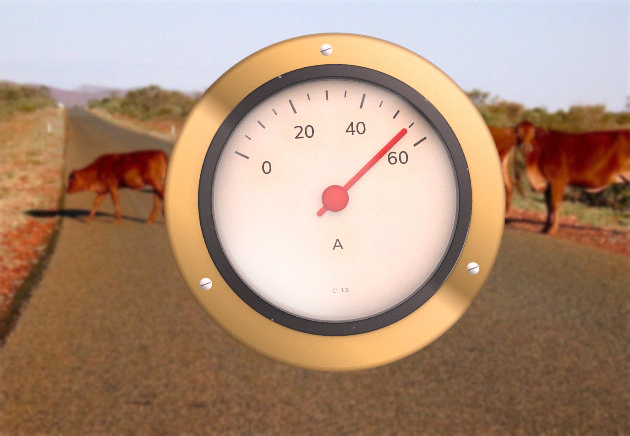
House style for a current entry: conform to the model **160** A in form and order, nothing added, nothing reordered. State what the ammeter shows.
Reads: **55** A
